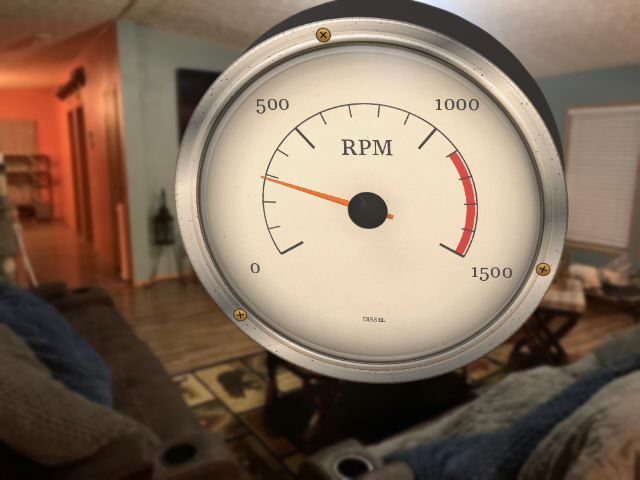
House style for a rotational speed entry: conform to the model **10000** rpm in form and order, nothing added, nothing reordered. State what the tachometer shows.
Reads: **300** rpm
